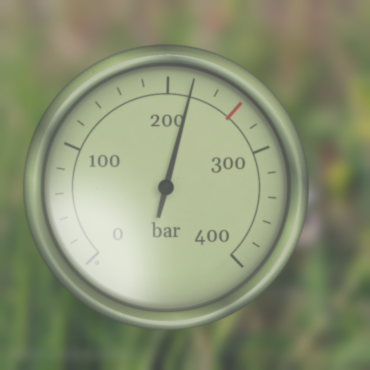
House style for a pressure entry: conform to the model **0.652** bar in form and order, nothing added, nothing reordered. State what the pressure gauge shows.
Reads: **220** bar
